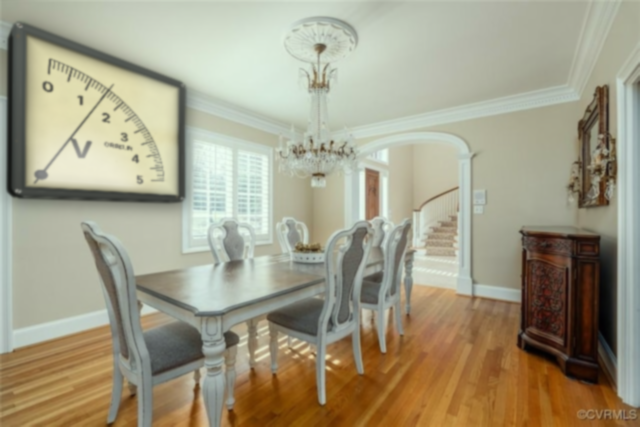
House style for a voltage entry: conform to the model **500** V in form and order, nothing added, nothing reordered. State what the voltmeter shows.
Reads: **1.5** V
